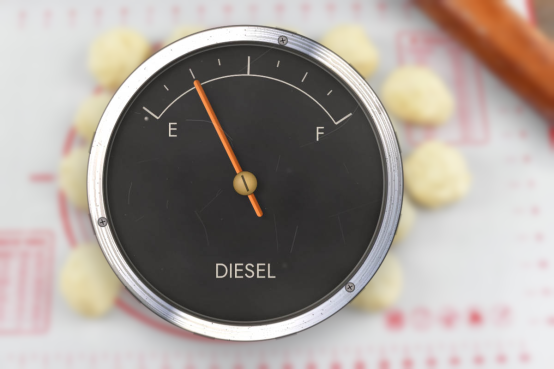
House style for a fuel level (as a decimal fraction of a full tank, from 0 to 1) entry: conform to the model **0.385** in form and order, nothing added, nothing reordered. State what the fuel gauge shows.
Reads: **0.25**
